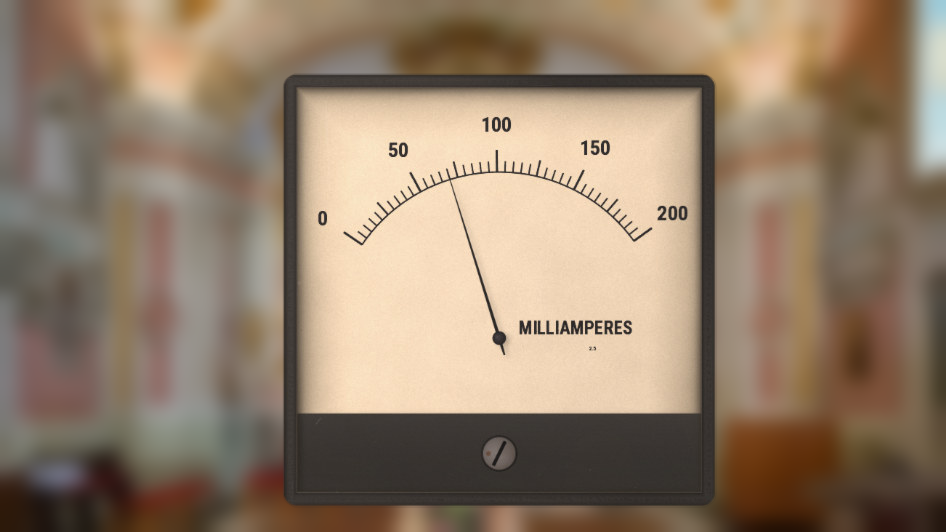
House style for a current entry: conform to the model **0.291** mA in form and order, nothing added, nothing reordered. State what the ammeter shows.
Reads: **70** mA
